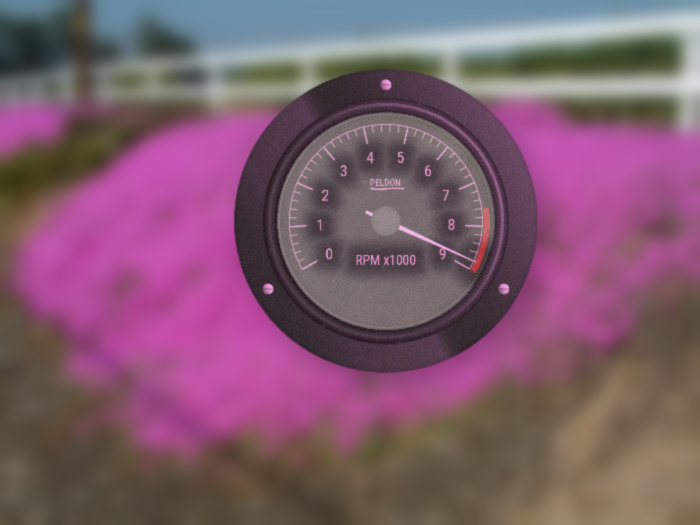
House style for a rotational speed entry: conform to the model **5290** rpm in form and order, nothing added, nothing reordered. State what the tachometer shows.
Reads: **8800** rpm
